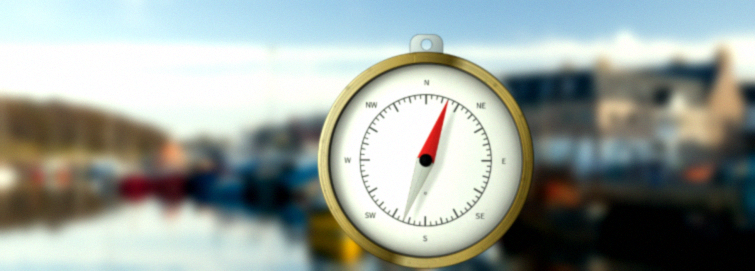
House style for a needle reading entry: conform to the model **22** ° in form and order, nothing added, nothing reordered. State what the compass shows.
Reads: **20** °
